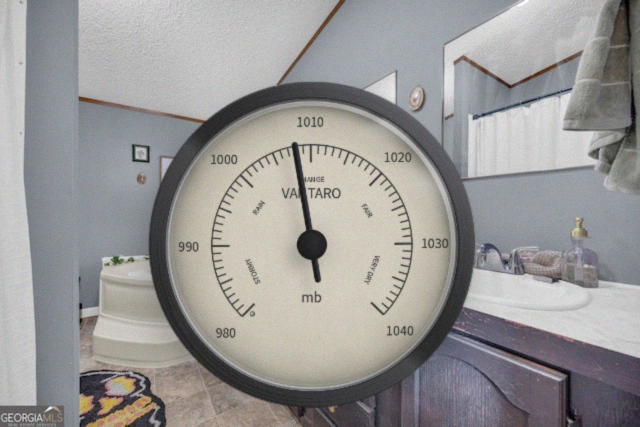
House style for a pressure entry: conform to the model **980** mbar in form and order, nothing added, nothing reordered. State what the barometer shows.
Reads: **1008** mbar
